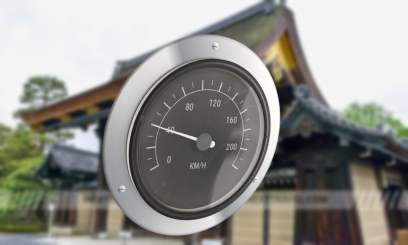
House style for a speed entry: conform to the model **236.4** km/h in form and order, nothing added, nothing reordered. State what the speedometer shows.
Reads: **40** km/h
